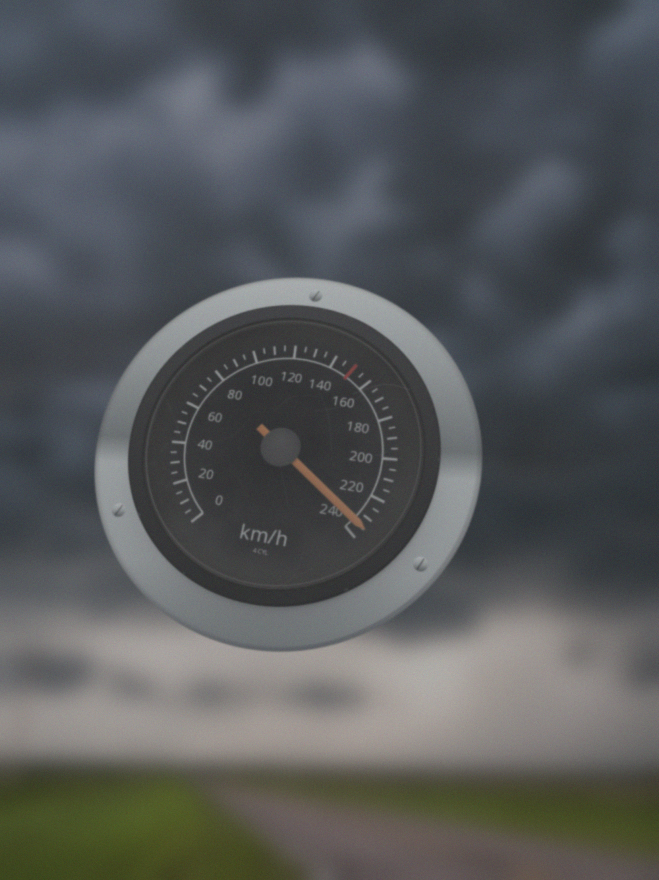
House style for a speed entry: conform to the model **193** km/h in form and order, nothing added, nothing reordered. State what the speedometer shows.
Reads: **235** km/h
